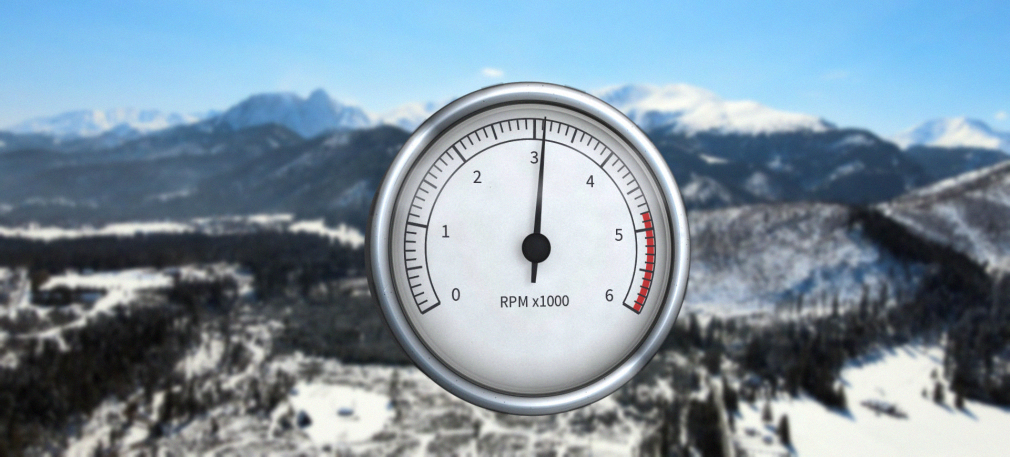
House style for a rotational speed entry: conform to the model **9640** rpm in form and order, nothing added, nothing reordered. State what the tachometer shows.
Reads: **3100** rpm
